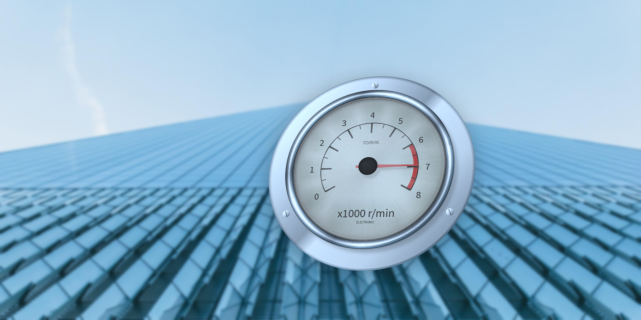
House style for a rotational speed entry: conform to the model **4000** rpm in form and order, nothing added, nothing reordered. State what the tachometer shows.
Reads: **7000** rpm
